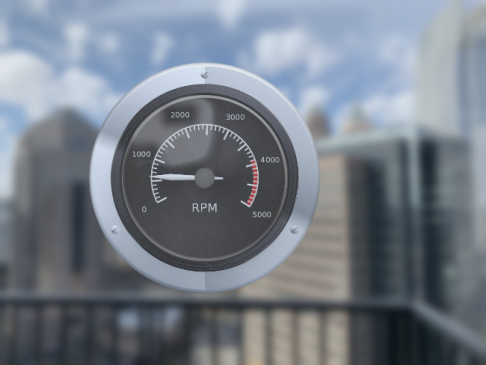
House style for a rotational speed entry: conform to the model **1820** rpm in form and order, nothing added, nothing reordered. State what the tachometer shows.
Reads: **600** rpm
